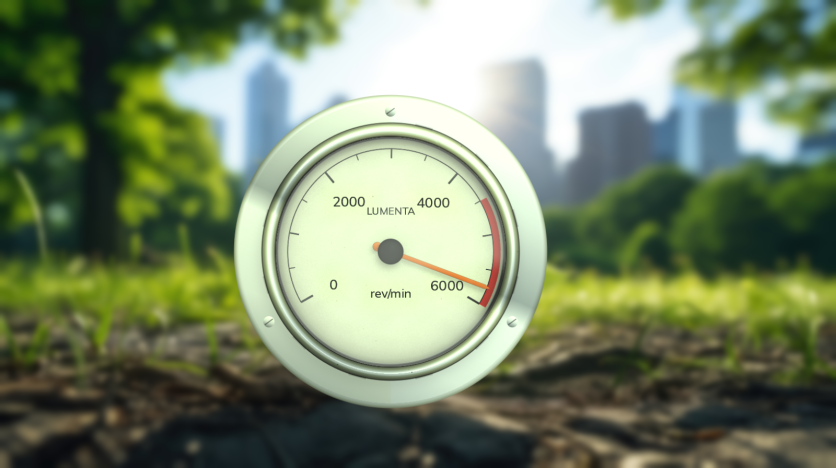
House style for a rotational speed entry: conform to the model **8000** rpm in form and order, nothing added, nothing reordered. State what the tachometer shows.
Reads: **5750** rpm
